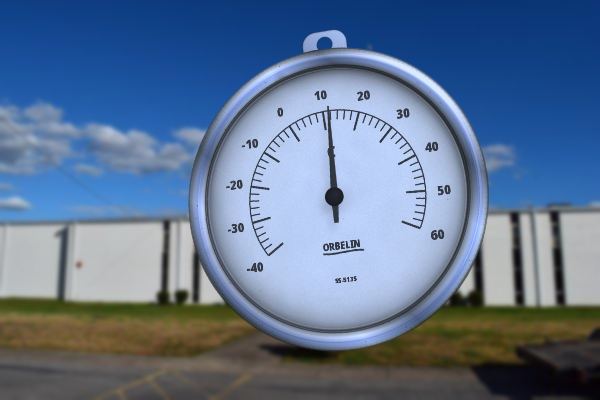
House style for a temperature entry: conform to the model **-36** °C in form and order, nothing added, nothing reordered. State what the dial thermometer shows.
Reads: **12** °C
